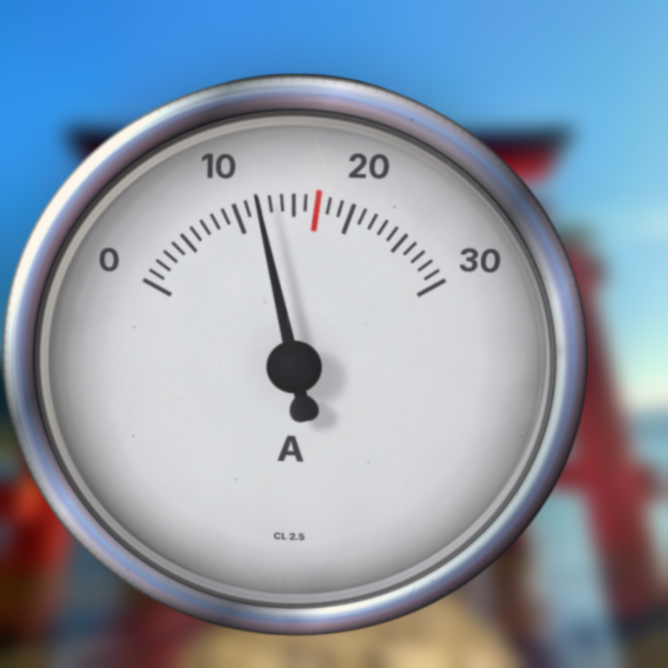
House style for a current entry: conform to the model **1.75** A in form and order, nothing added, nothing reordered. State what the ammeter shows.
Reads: **12** A
